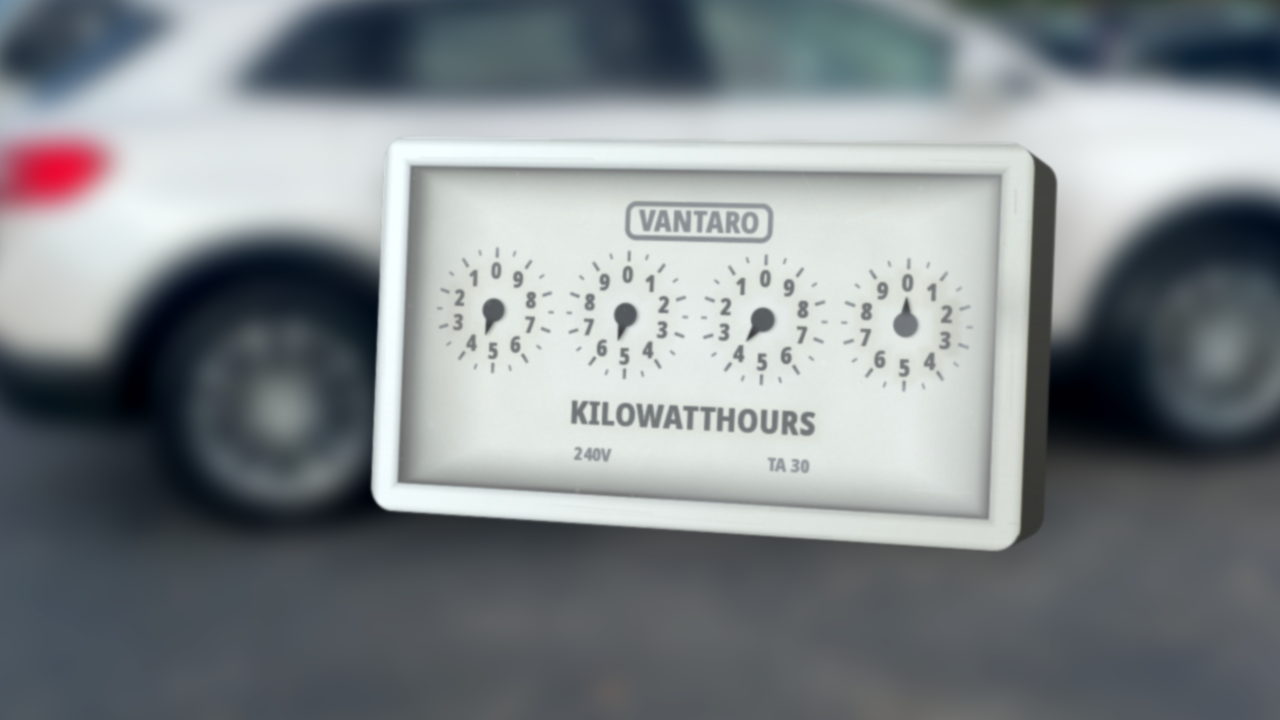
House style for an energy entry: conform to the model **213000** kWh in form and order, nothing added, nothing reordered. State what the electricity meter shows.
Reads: **4540** kWh
